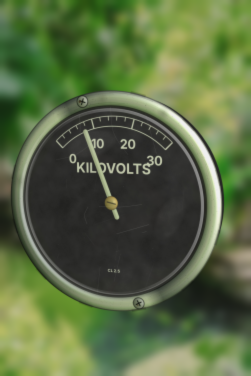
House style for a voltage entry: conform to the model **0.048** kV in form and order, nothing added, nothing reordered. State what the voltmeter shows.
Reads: **8** kV
